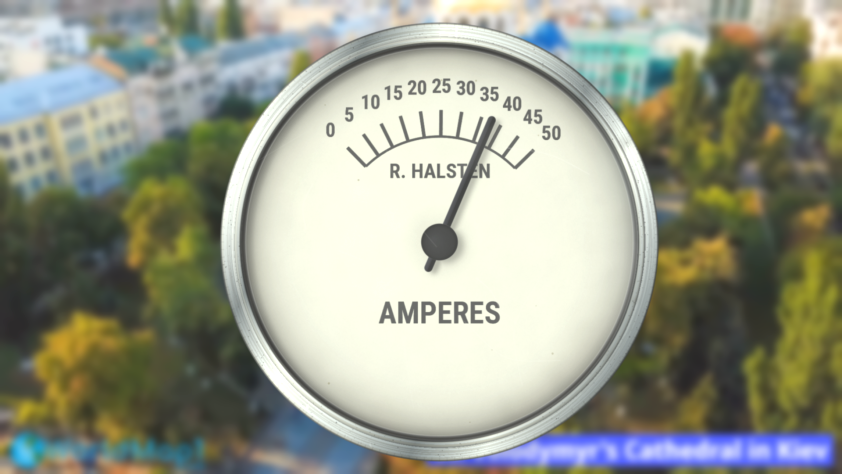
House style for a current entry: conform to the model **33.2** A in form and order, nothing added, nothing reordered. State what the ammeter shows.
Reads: **37.5** A
